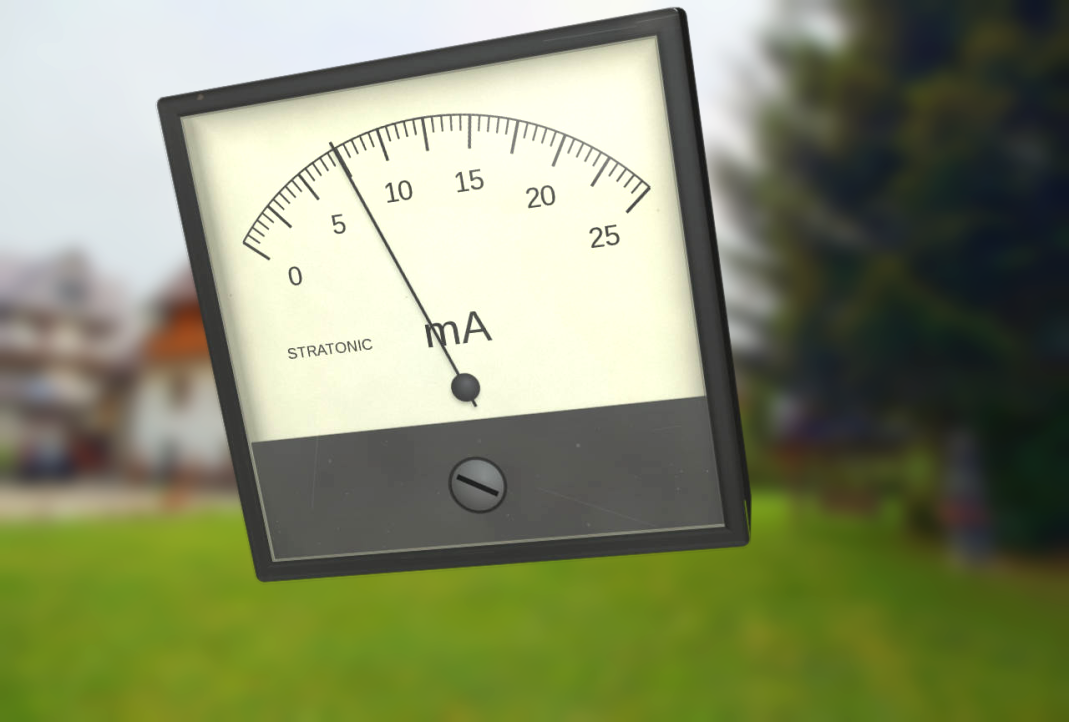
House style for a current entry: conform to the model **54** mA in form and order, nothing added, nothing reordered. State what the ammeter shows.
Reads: **7.5** mA
